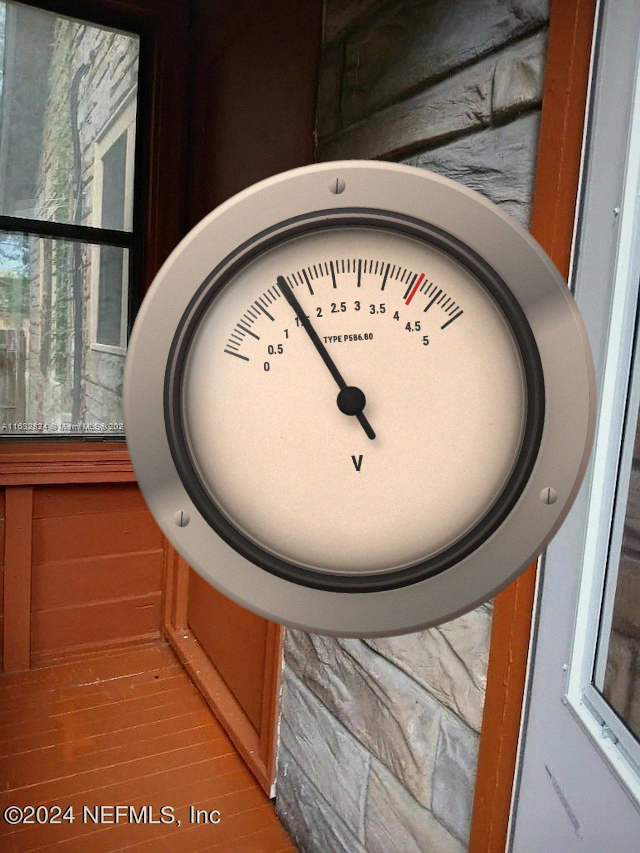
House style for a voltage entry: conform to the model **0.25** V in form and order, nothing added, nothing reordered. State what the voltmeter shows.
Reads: **1.6** V
